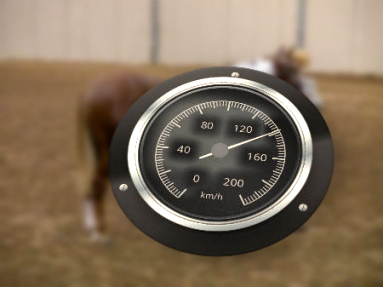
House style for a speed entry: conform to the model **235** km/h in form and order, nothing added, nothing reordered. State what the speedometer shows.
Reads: **140** km/h
